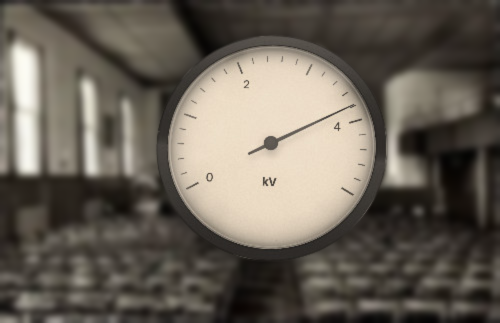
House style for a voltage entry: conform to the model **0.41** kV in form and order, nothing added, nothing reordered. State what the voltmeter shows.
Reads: **3.8** kV
